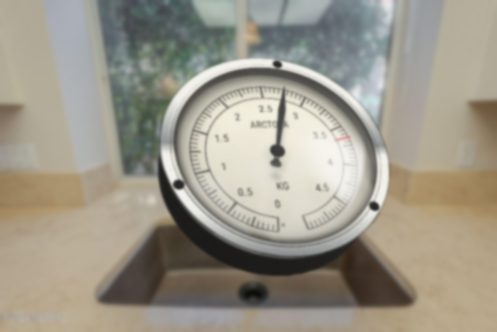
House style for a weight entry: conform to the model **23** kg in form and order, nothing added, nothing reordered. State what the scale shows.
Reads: **2.75** kg
